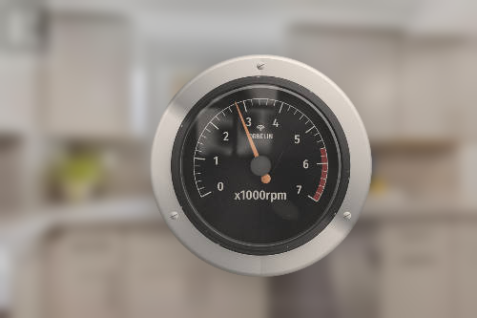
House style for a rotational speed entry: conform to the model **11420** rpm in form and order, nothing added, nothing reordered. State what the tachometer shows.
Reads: **2800** rpm
